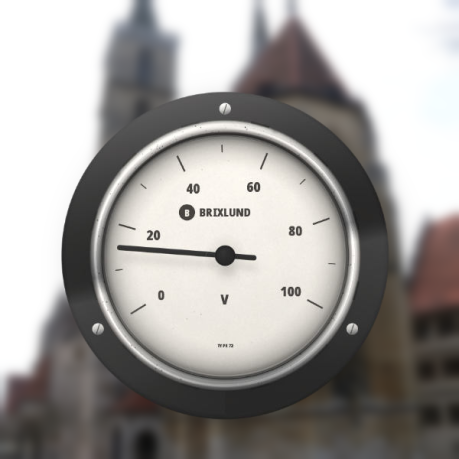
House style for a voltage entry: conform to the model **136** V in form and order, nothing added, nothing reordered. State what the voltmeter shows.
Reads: **15** V
